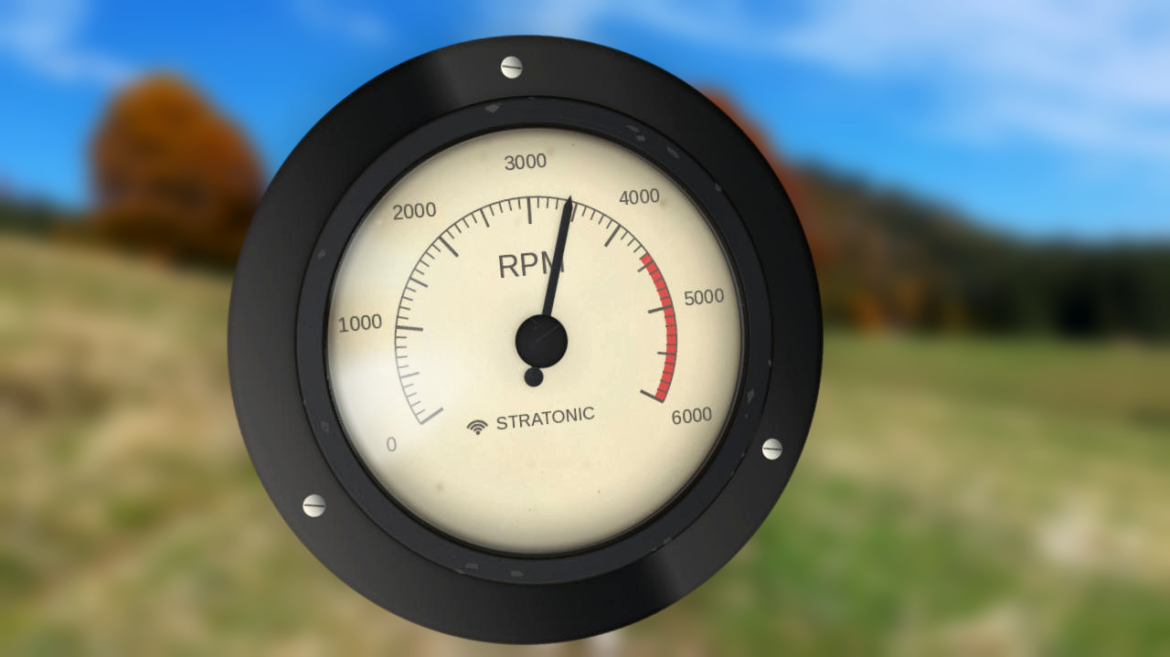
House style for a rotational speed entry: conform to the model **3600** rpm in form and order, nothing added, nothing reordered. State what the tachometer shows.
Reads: **3400** rpm
